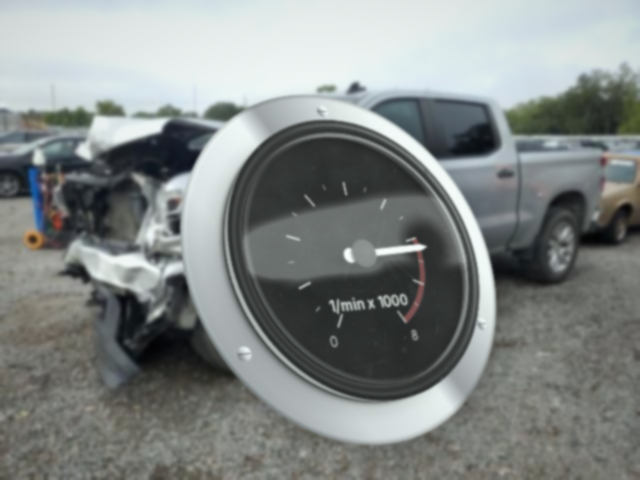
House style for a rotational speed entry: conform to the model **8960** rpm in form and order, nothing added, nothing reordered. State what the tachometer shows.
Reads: **6250** rpm
